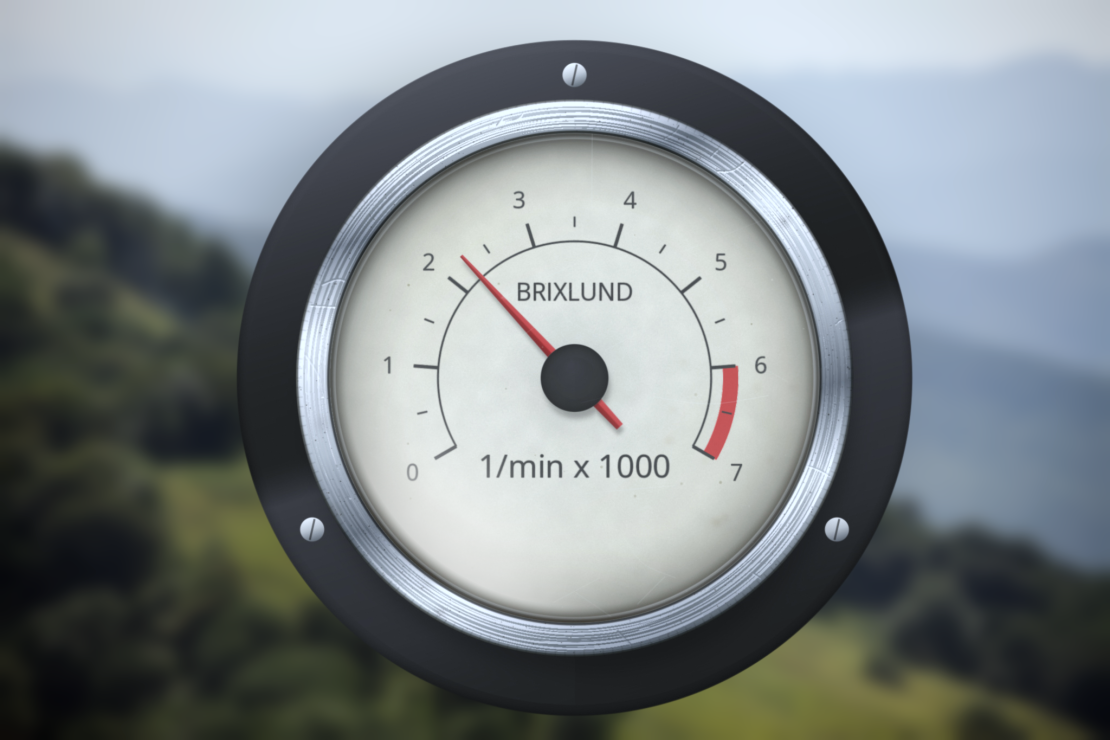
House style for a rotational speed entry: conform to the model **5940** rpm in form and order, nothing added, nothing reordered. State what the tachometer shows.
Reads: **2250** rpm
